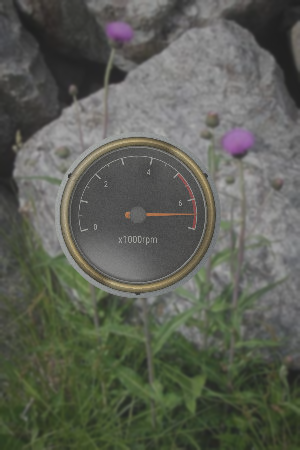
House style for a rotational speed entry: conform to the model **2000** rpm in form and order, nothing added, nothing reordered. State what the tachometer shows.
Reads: **6500** rpm
